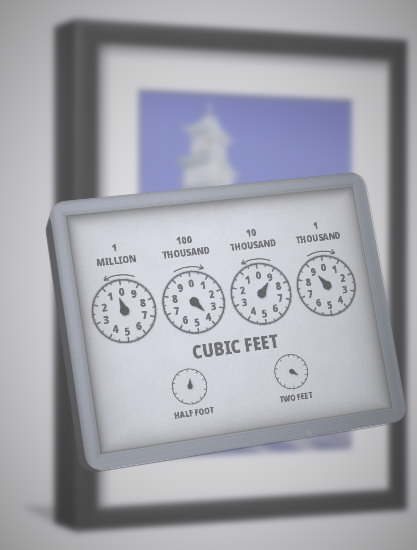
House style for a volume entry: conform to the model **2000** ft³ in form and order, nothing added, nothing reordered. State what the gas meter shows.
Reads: **38900** ft³
